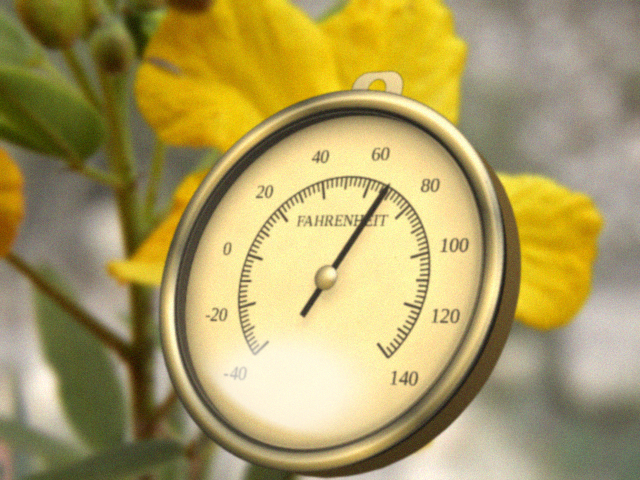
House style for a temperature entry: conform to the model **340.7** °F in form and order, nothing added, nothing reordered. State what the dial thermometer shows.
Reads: **70** °F
